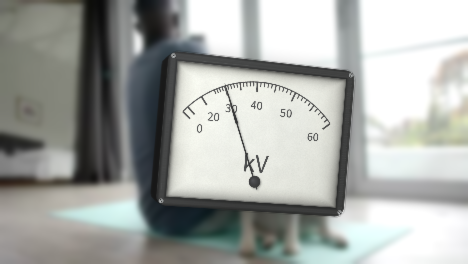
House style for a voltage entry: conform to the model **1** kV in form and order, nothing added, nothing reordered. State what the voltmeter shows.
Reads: **30** kV
